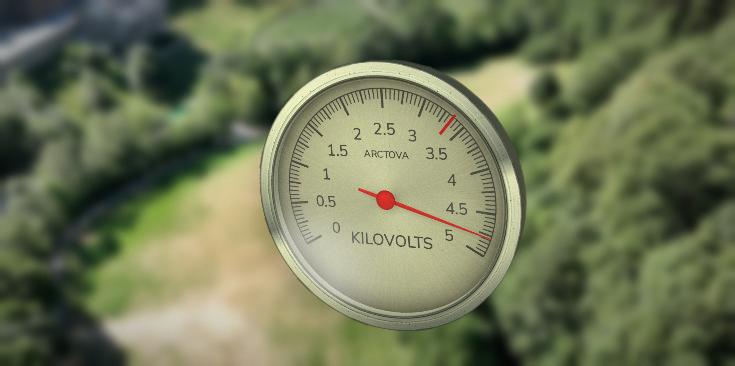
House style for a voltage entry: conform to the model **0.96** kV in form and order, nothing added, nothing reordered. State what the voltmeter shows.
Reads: **4.75** kV
